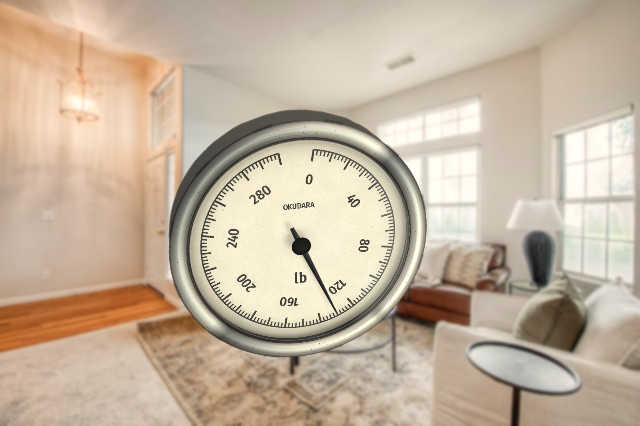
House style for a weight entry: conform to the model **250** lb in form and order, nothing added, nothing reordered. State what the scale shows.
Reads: **130** lb
